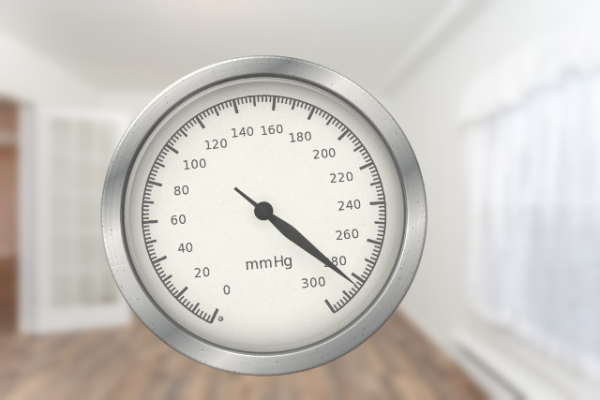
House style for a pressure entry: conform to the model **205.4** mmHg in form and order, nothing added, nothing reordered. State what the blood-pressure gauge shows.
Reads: **284** mmHg
